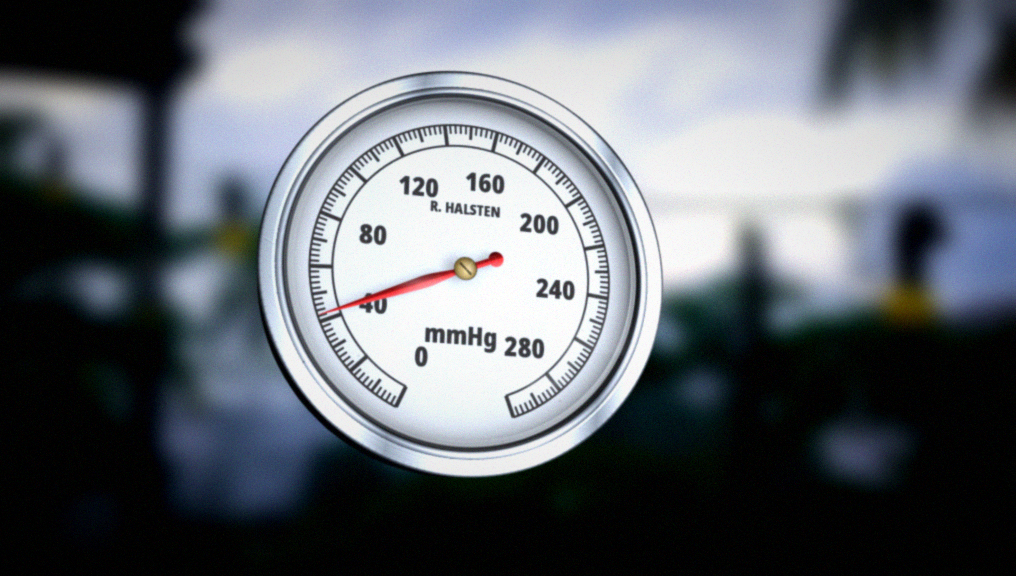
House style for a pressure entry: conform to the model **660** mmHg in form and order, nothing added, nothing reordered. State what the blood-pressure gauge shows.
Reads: **42** mmHg
